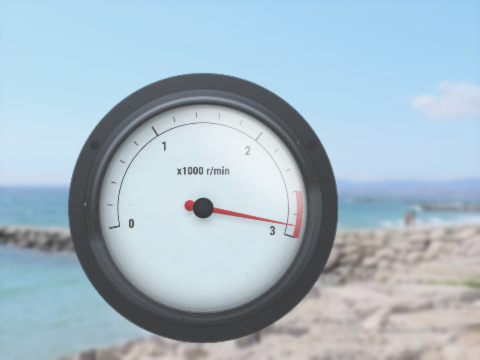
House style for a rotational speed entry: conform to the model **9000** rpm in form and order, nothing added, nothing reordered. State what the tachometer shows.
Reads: **2900** rpm
